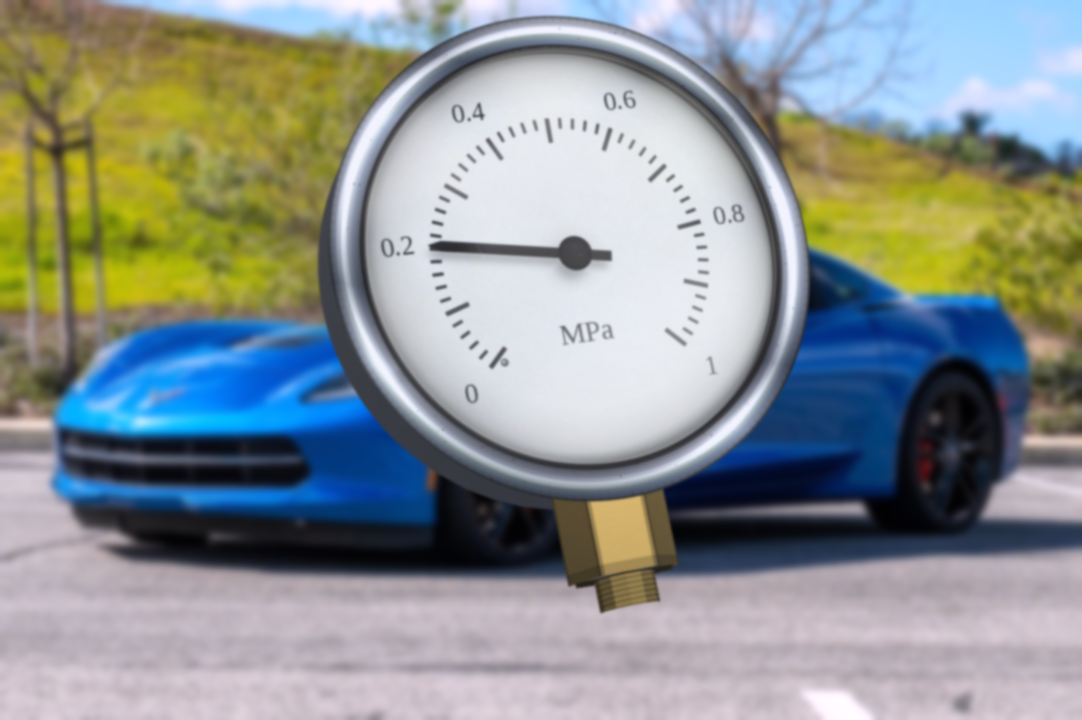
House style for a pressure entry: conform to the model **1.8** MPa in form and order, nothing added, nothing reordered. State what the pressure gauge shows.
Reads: **0.2** MPa
